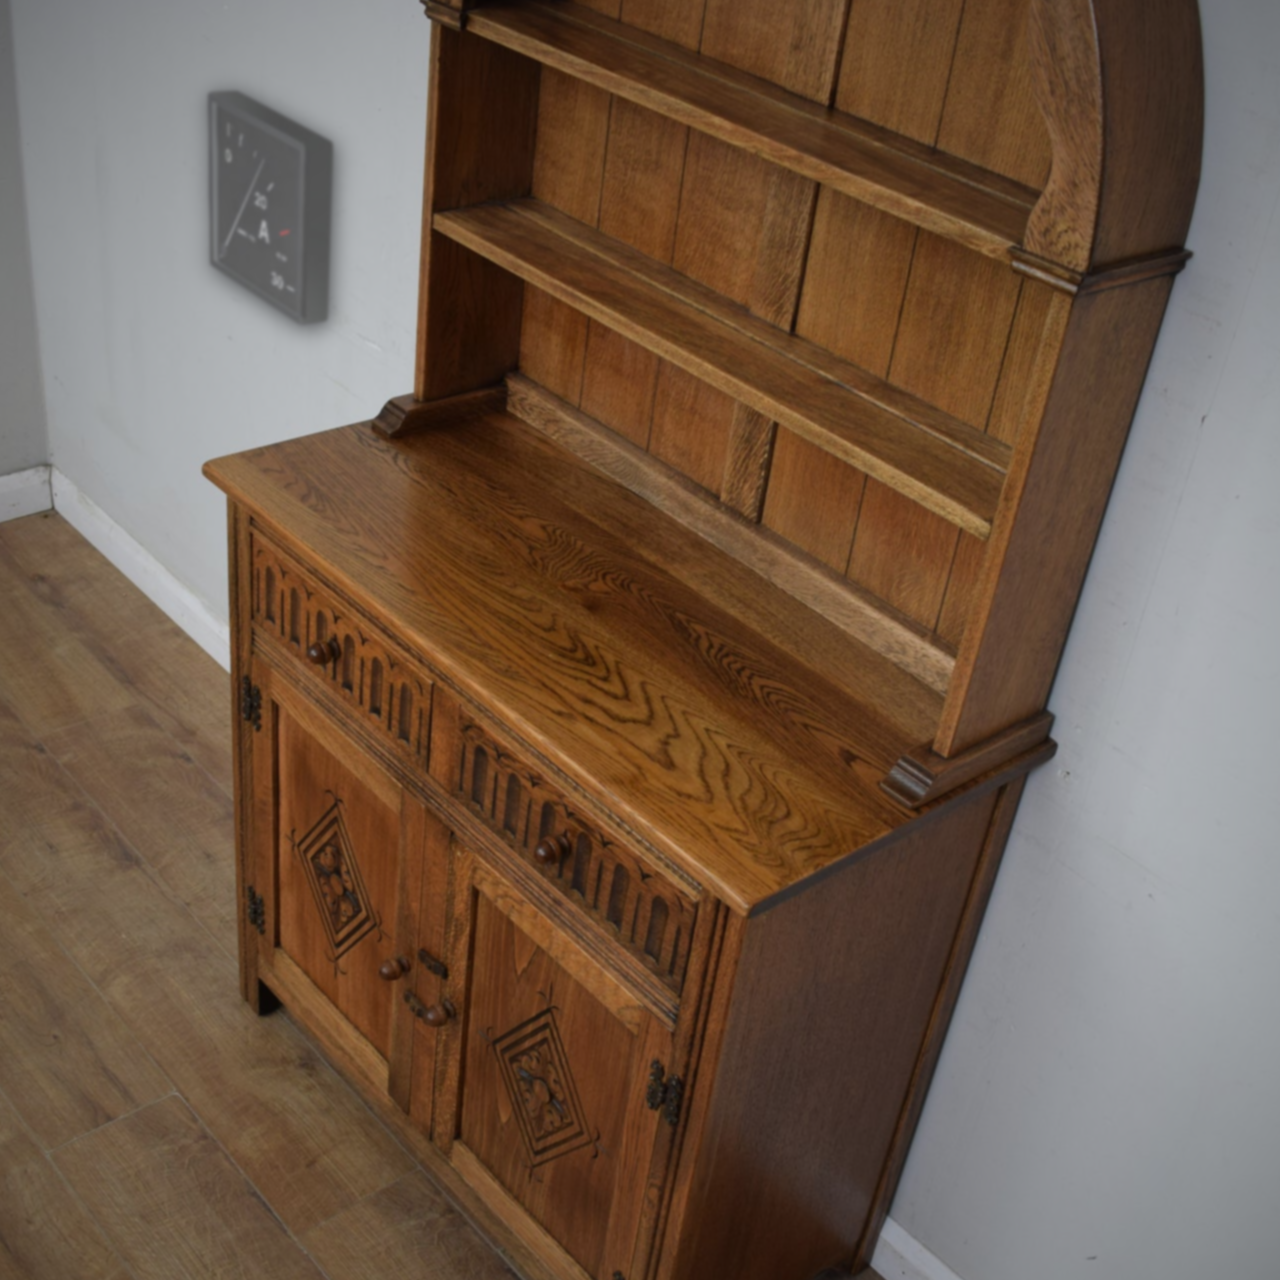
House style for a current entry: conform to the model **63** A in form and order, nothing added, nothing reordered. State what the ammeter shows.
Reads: **17.5** A
